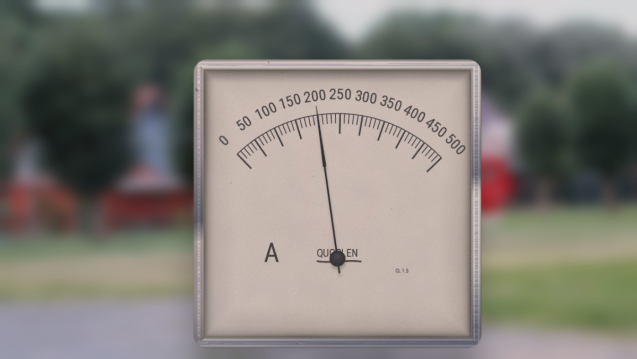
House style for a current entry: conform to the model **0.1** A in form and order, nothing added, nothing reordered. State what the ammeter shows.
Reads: **200** A
